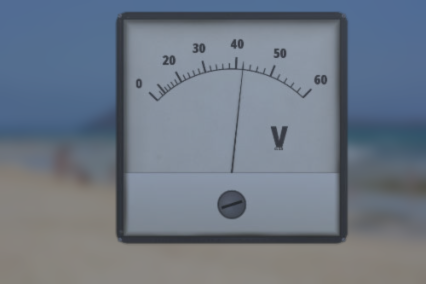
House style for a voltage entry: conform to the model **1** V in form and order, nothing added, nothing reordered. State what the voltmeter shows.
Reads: **42** V
